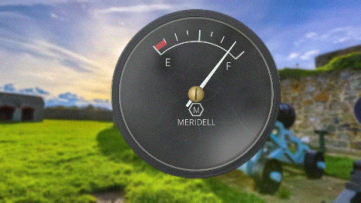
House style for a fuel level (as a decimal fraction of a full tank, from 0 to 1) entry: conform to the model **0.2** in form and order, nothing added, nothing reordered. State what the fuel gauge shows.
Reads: **0.875**
